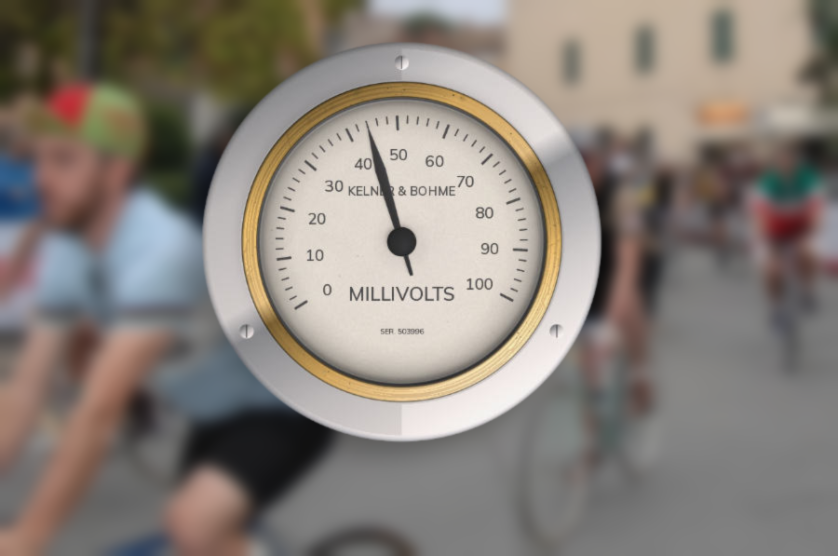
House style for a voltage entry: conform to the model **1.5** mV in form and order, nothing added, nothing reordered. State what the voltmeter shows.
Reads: **44** mV
